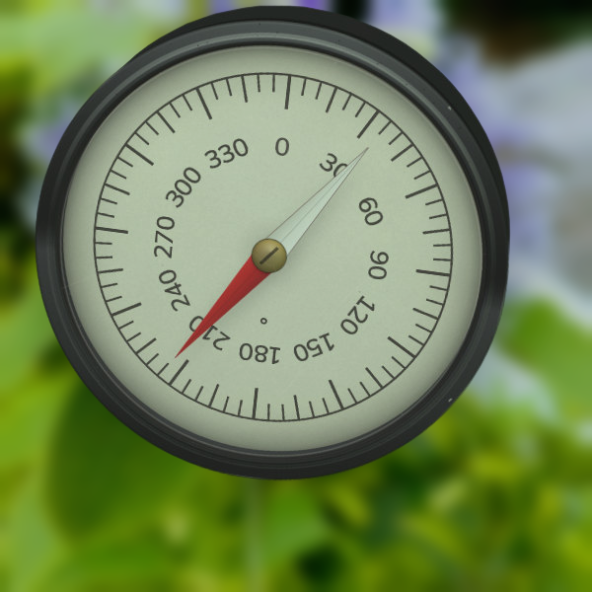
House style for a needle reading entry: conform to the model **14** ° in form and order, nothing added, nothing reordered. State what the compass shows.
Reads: **215** °
